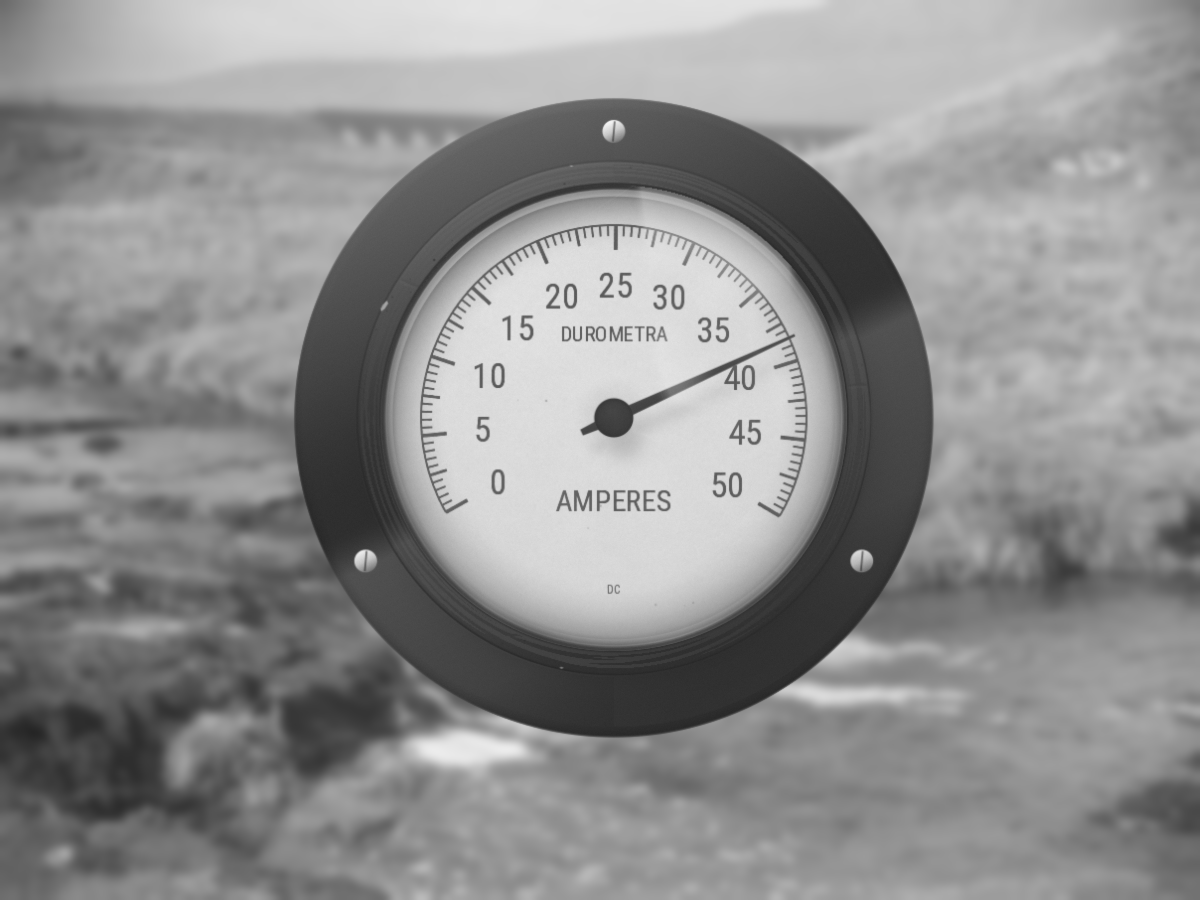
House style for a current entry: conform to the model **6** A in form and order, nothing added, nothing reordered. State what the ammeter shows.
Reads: **38.5** A
